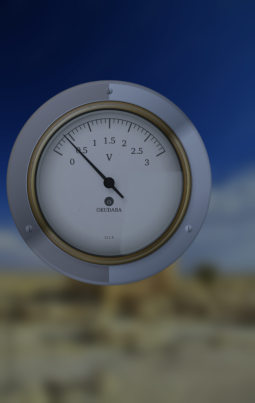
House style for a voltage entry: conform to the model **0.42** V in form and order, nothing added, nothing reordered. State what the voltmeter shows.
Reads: **0.4** V
